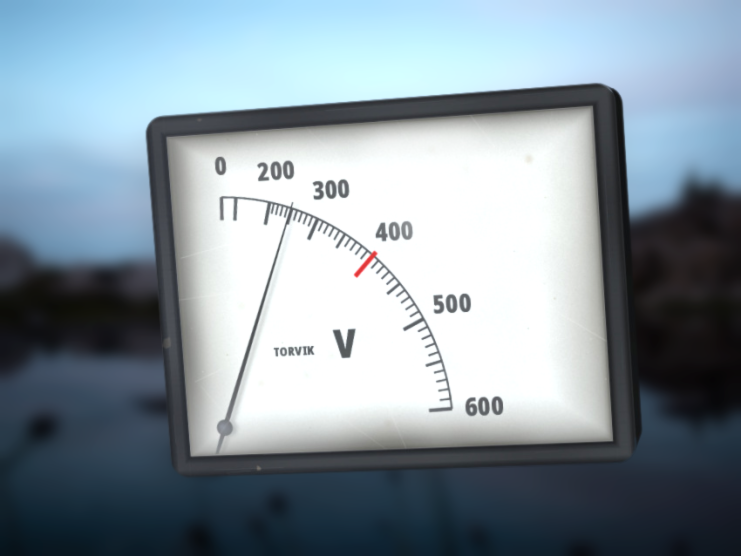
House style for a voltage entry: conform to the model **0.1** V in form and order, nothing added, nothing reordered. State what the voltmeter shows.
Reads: **250** V
